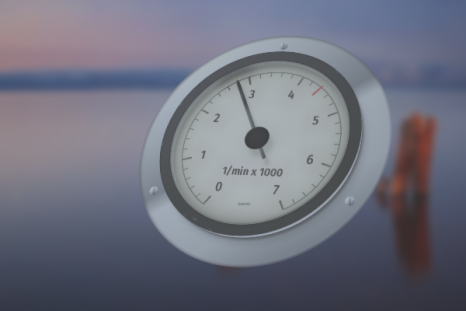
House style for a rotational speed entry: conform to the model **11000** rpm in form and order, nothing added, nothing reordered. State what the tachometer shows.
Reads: **2800** rpm
